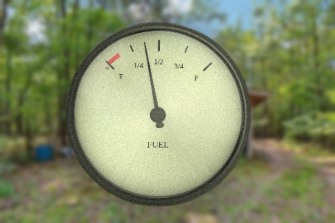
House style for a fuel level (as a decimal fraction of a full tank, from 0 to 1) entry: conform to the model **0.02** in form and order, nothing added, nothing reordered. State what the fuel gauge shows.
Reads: **0.375**
